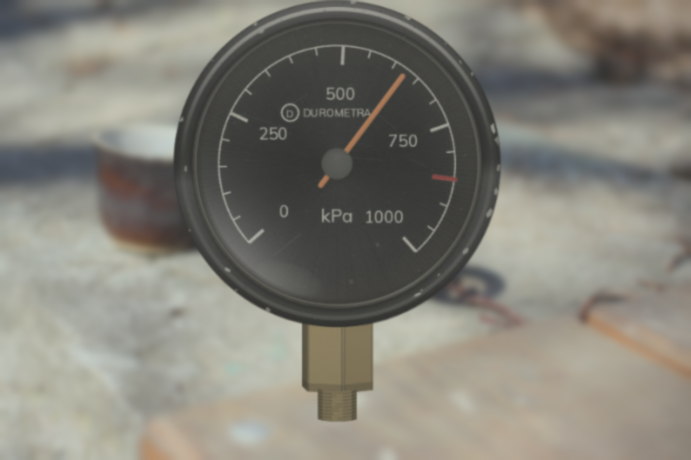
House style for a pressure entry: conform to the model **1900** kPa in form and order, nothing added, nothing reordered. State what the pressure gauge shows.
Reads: **625** kPa
